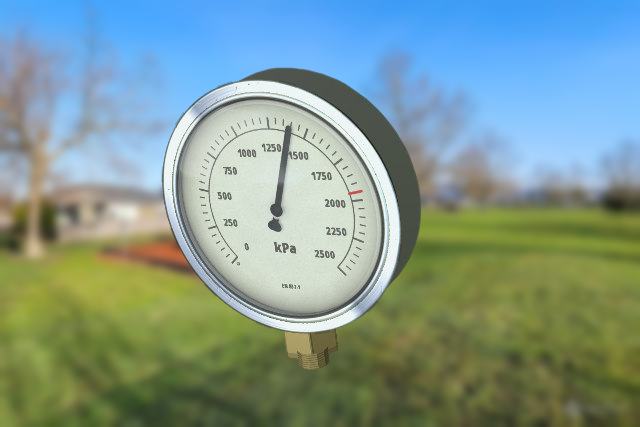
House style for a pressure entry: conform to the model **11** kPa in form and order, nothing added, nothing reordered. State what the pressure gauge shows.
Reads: **1400** kPa
